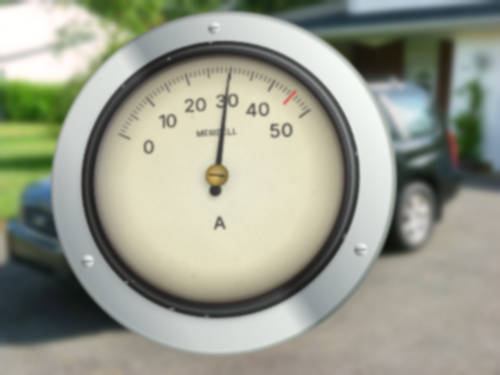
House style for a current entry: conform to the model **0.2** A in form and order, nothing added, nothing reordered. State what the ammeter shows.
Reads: **30** A
